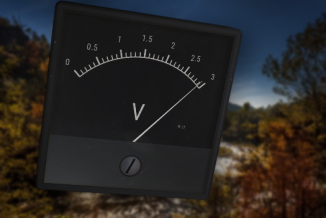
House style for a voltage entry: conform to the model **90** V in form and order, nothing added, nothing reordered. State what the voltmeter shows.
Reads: **2.9** V
